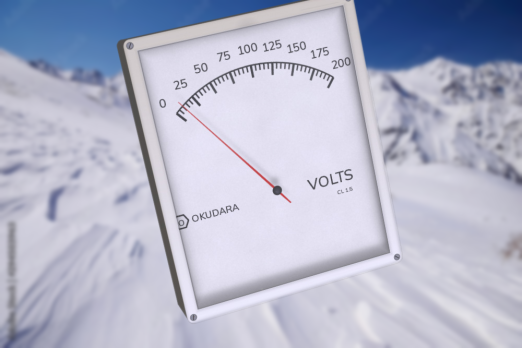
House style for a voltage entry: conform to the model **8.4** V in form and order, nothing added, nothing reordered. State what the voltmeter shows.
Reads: **10** V
